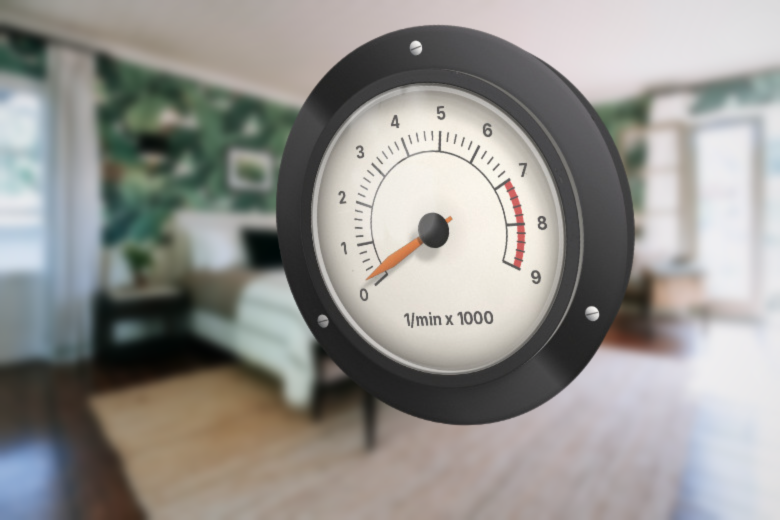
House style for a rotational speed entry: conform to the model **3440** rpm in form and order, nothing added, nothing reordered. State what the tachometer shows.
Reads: **200** rpm
